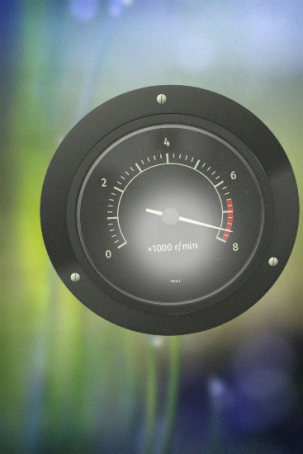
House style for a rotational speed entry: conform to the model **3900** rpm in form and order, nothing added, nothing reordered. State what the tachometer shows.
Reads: **7600** rpm
